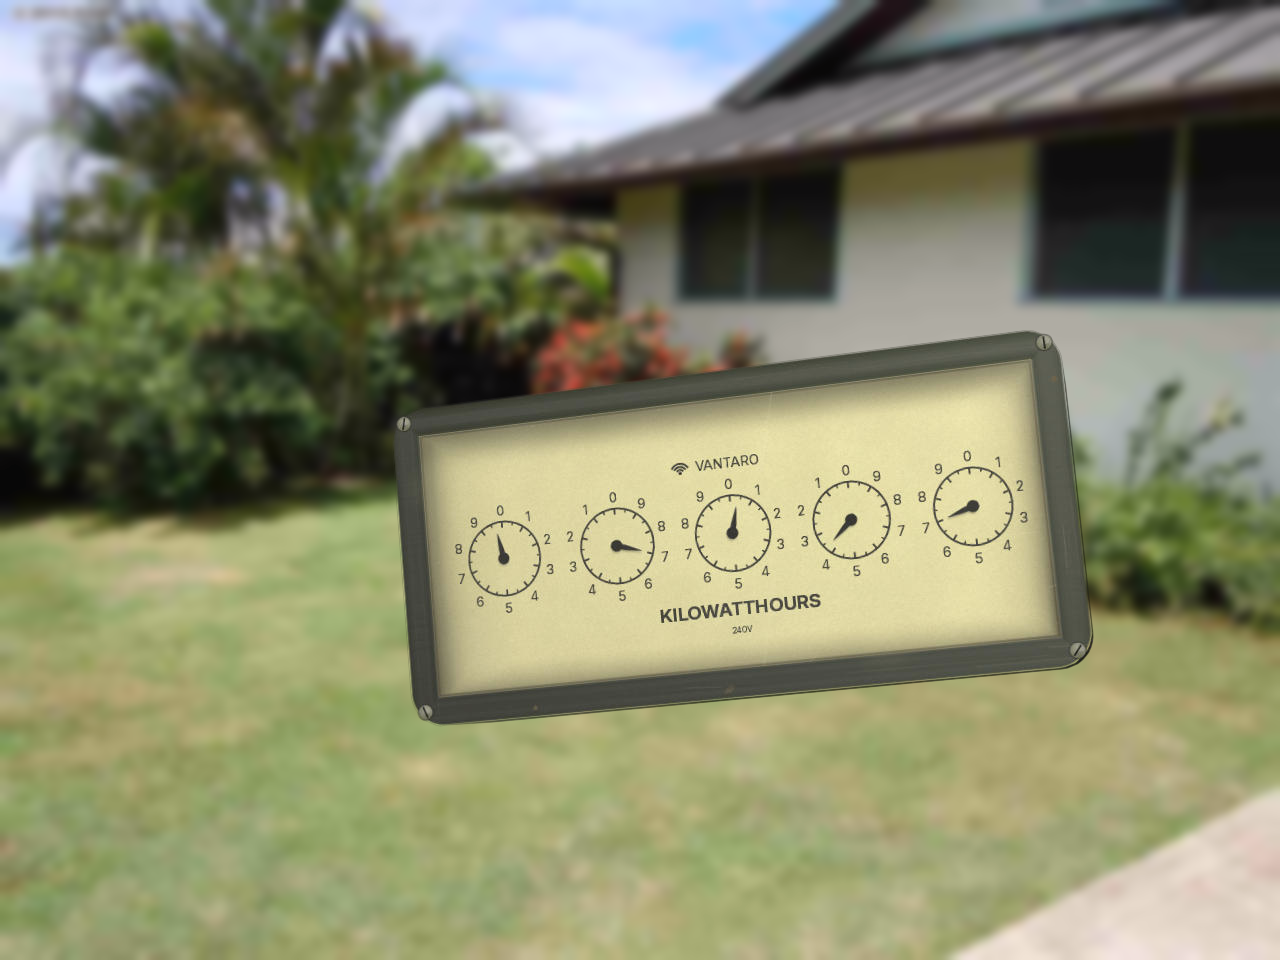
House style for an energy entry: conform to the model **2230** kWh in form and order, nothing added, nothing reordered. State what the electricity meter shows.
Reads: **97037** kWh
